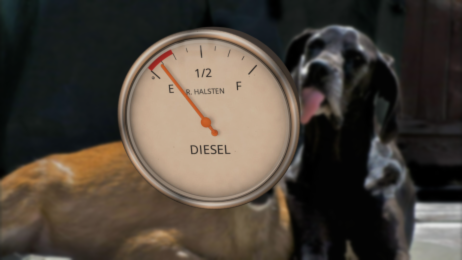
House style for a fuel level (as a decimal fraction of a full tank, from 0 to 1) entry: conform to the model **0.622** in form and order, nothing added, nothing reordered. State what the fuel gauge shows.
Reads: **0.125**
